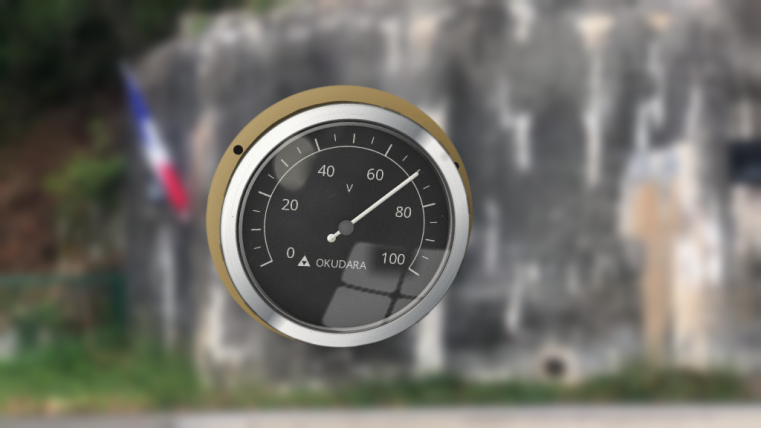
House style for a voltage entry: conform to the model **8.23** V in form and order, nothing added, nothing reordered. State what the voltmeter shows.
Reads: **70** V
